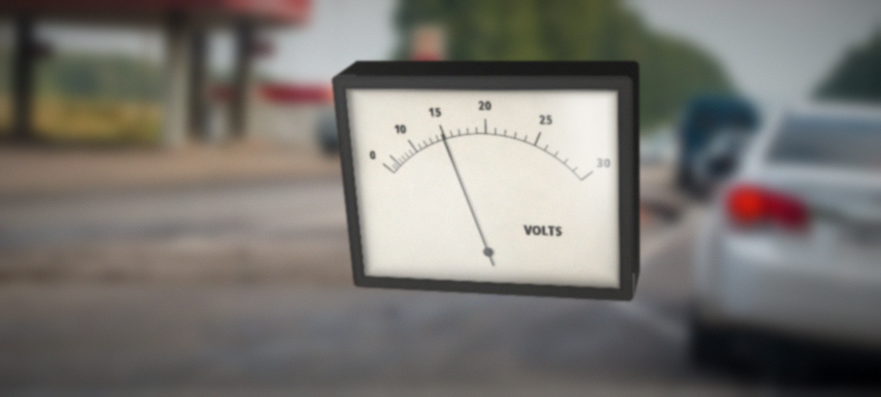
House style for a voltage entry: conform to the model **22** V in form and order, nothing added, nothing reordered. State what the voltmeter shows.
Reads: **15** V
